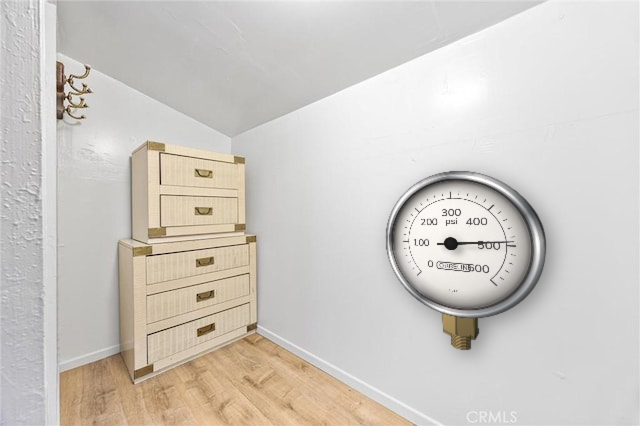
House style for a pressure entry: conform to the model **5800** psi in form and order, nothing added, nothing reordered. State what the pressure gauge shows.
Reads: **490** psi
